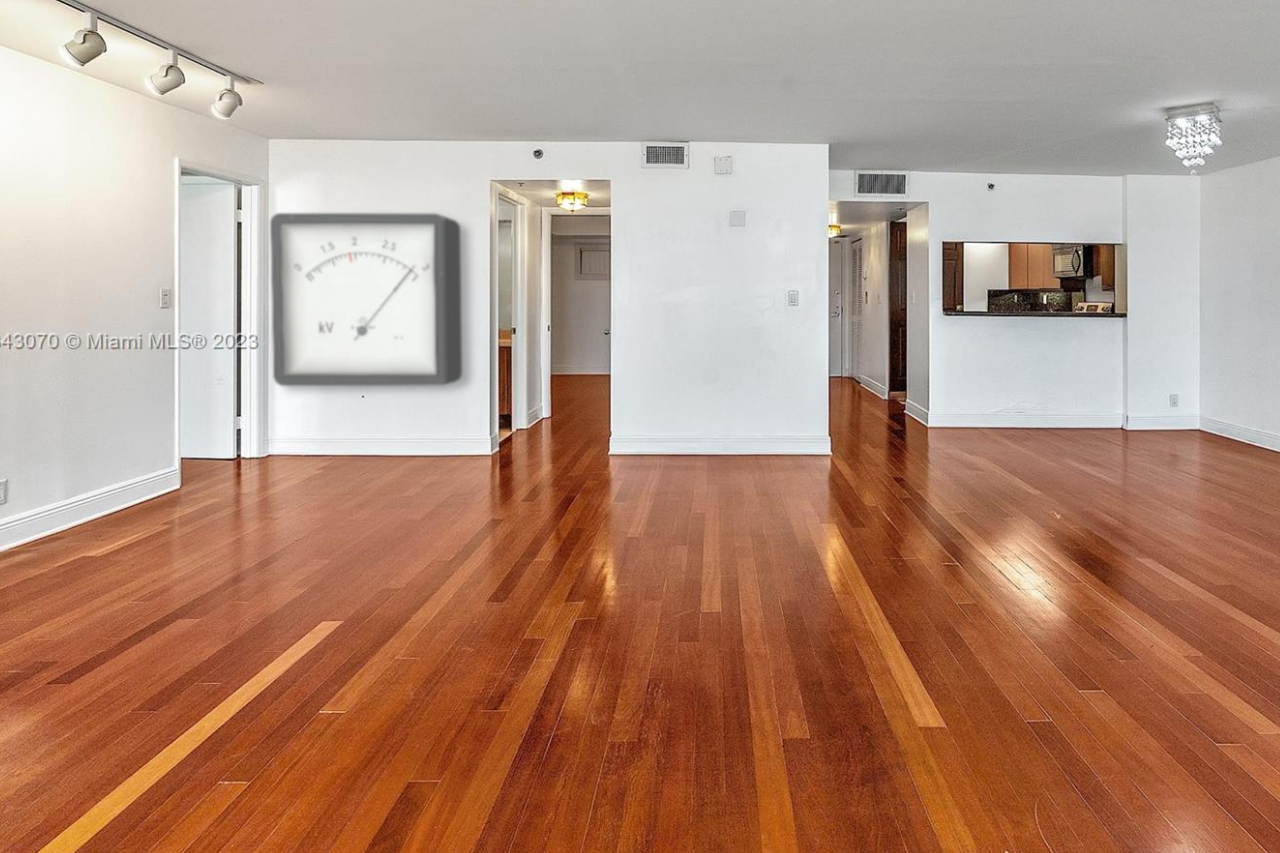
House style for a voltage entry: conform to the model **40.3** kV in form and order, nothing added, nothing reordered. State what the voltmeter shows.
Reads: **2.9** kV
